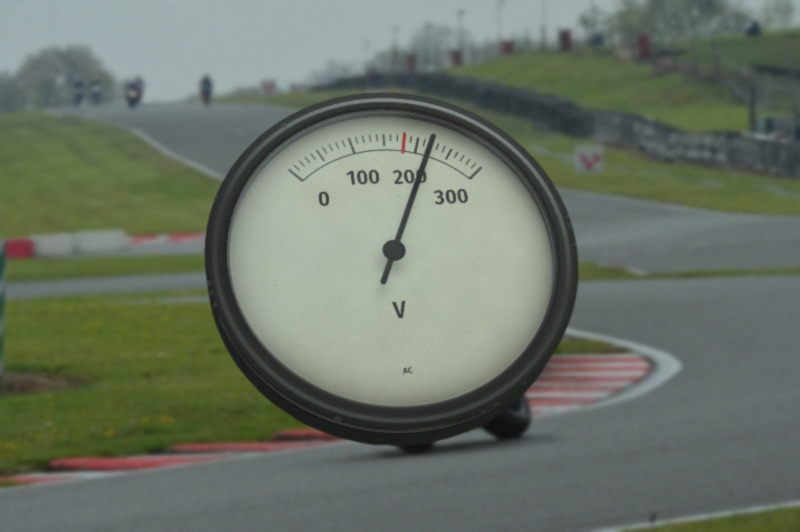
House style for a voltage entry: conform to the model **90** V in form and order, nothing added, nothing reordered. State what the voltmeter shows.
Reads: **220** V
